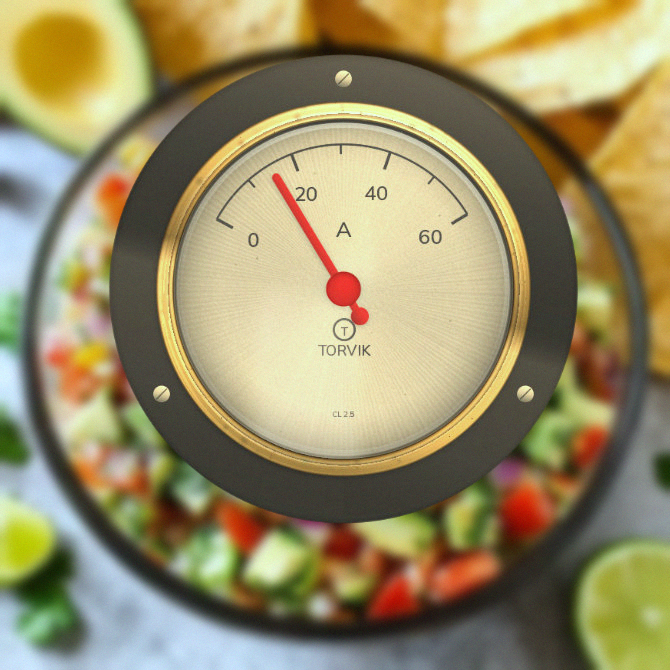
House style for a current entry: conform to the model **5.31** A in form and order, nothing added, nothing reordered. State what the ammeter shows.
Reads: **15** A
